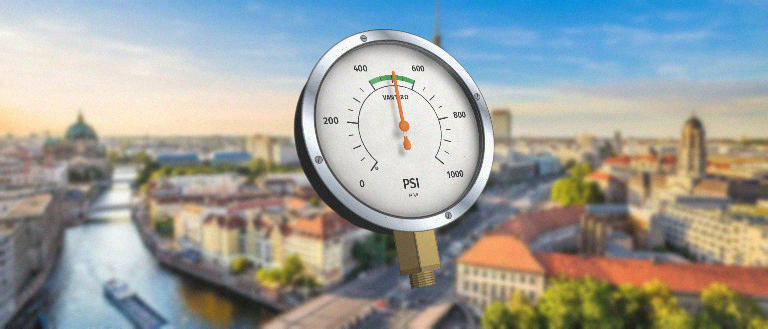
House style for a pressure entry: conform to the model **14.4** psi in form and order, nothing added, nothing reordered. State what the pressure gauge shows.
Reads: **500** psi
